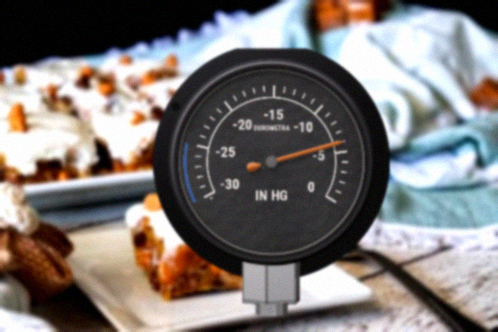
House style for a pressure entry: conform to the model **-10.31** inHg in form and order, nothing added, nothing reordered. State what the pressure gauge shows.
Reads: **-6** inHg
